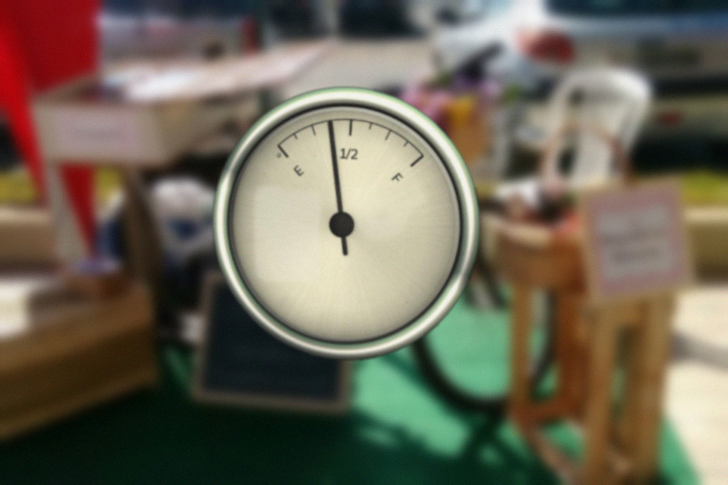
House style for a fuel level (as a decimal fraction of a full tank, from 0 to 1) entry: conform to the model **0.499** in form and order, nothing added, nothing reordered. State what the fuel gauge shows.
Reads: **0.375**
